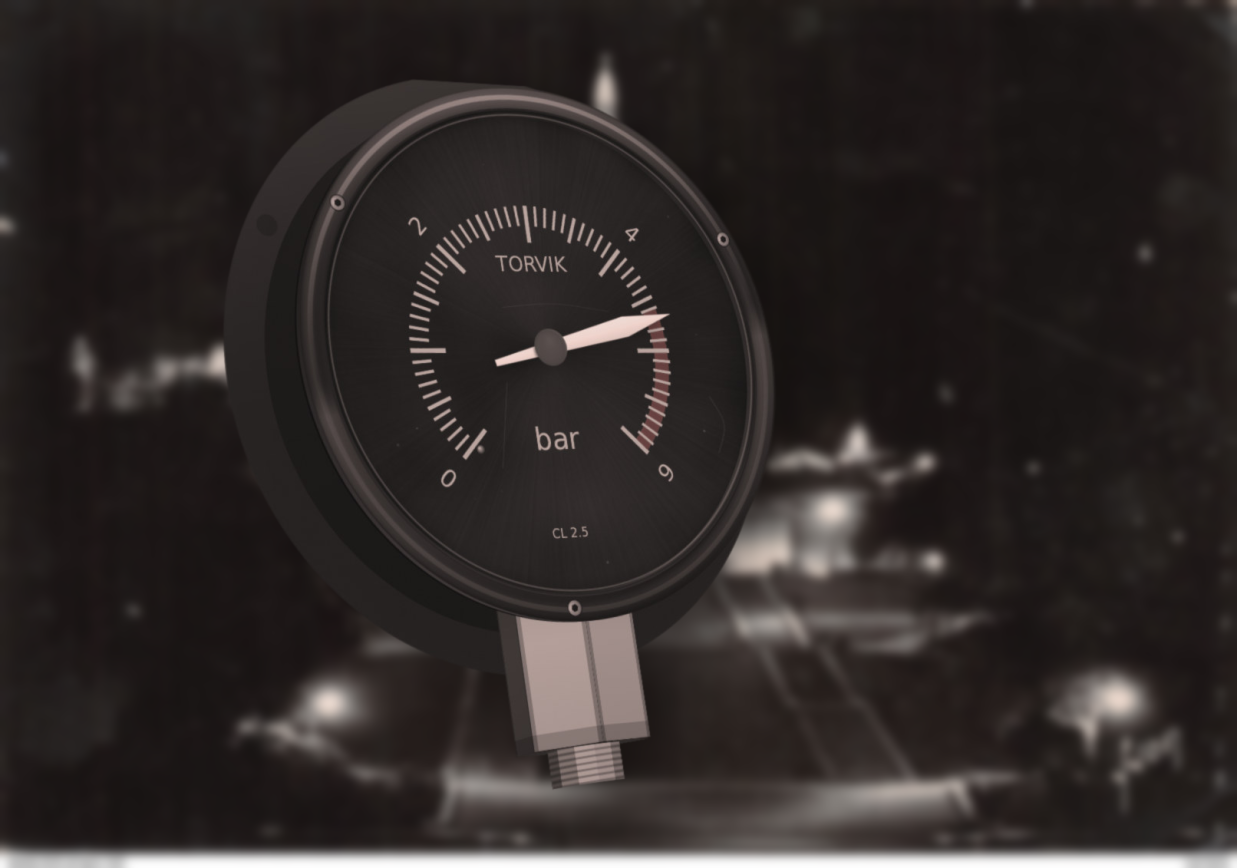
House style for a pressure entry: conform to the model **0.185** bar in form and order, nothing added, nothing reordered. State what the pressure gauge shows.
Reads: **4.7** bar
